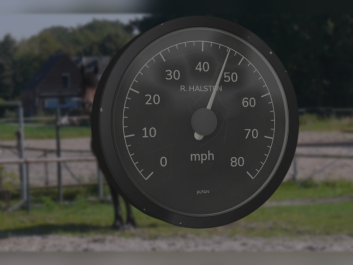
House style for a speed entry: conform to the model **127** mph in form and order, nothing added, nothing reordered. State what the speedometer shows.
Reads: **46** mph
